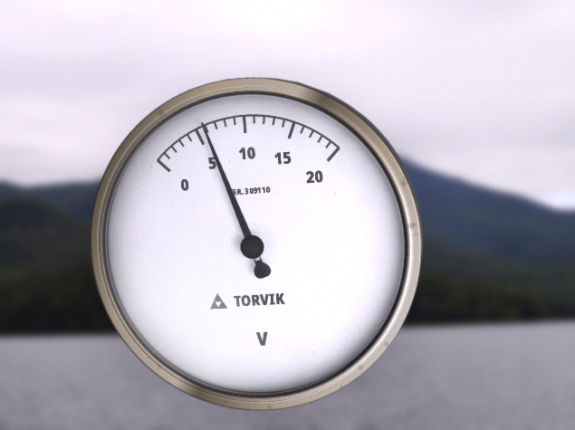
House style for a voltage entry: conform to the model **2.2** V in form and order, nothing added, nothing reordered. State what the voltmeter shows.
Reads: **6** V
